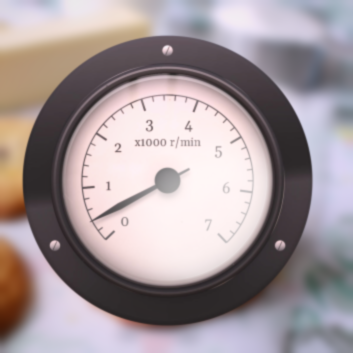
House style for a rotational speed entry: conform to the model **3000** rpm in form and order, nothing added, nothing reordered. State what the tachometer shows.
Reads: **400** rpm
